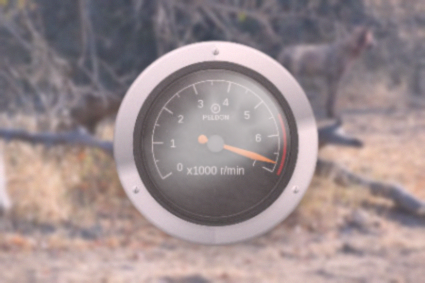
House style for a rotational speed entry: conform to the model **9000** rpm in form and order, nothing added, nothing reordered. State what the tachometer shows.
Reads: **6750** rpm
